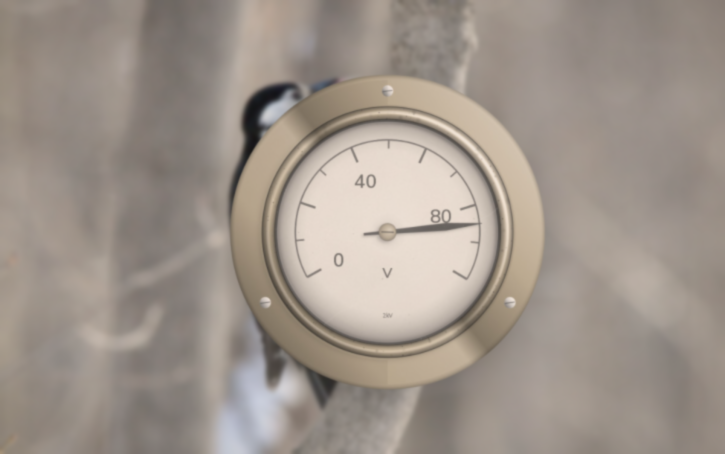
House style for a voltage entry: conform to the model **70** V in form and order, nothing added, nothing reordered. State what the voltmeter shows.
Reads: **85** V
